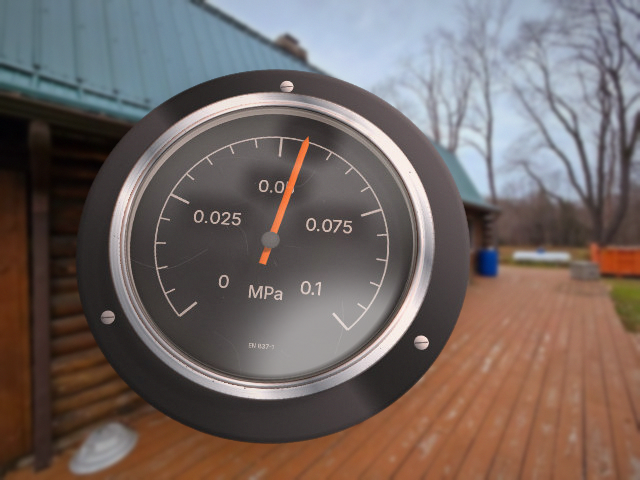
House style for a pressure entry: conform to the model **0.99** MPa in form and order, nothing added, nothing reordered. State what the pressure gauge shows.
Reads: **0.055** MPa
